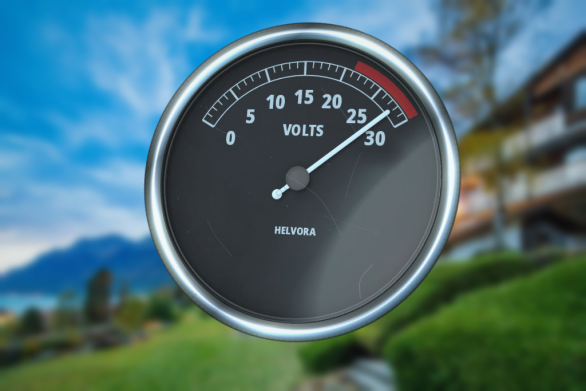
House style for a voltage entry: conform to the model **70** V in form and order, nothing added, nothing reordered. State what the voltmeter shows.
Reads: **28** V
